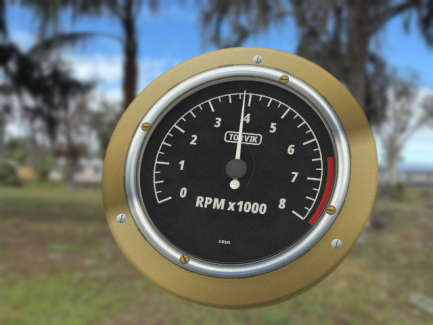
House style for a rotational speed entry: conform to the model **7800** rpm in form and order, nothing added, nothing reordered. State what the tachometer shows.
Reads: **3875** rpm
